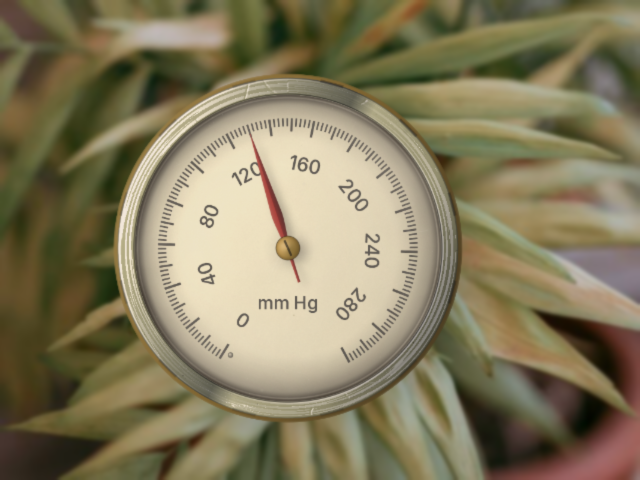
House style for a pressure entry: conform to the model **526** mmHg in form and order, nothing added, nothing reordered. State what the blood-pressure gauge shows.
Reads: **130** mmHg
